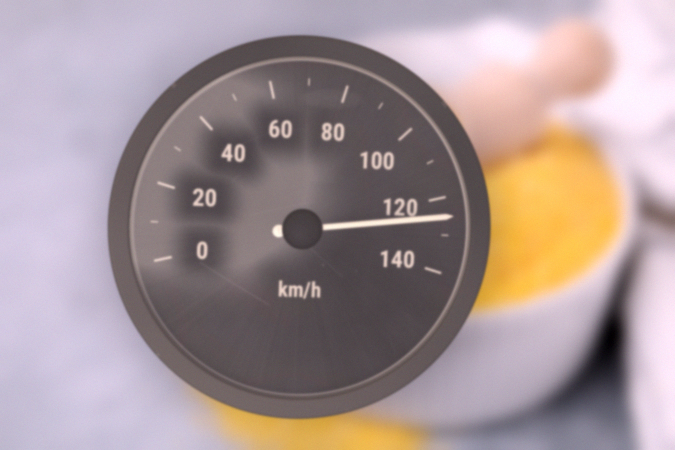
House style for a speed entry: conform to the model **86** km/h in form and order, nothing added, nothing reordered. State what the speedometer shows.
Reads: **125** km/h
